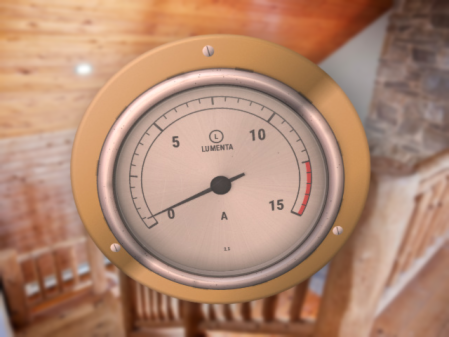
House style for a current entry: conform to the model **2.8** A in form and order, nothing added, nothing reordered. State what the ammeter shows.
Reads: **0.5** A
